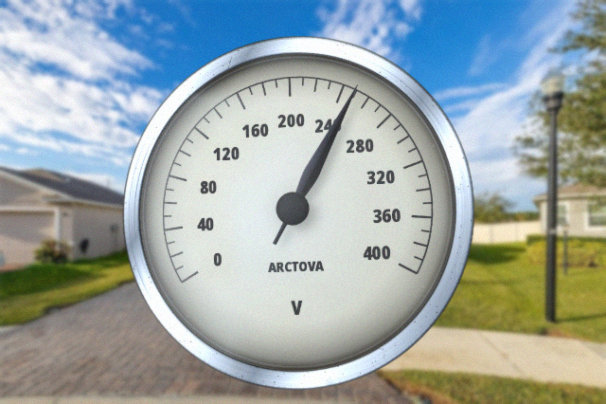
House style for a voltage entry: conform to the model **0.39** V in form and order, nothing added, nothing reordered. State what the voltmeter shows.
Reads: **250** V
